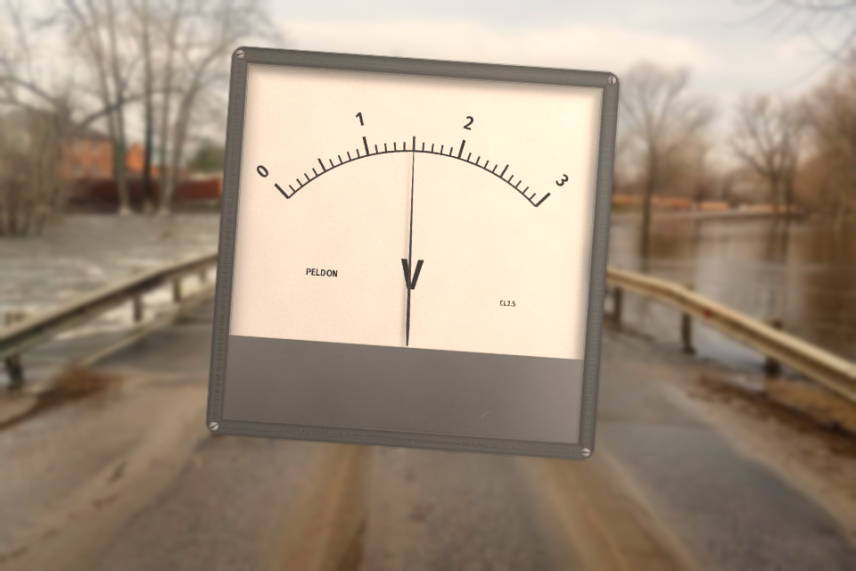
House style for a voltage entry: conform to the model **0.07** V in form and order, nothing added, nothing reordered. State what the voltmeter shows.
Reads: **1.5** V
